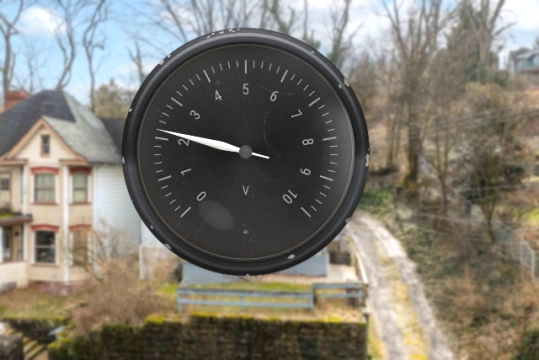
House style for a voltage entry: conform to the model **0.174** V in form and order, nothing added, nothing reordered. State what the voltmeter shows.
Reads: **2.2** V
